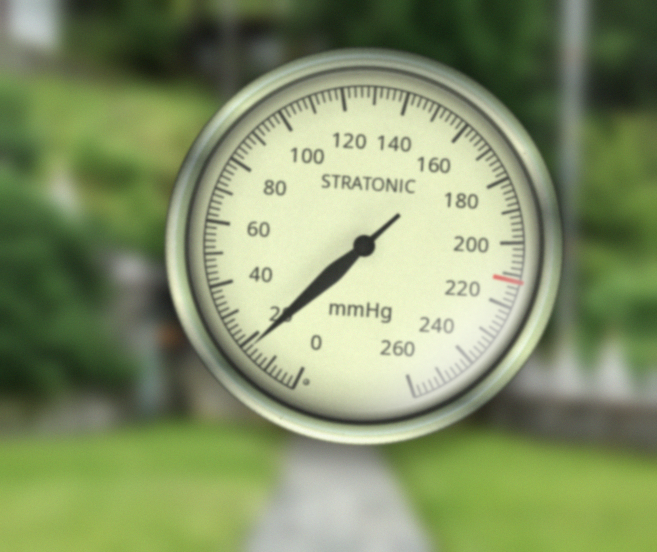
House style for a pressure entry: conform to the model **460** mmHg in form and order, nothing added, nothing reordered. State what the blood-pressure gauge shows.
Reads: **18** mmHg
